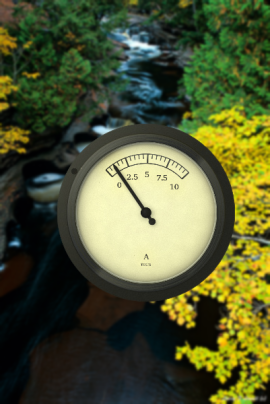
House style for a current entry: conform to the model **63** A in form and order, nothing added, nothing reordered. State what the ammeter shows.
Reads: **1** A
